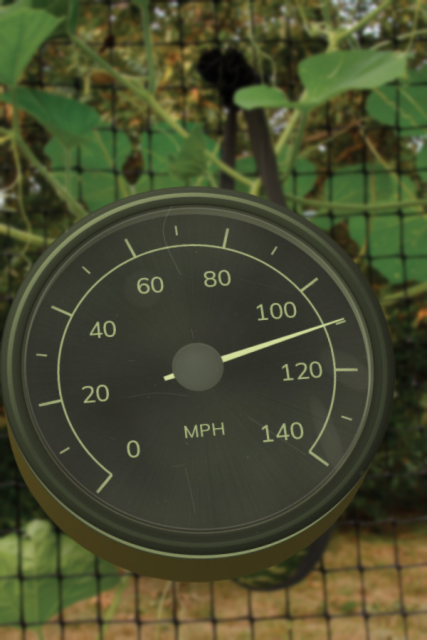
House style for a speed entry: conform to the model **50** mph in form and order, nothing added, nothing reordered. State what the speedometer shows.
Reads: **110** mph
